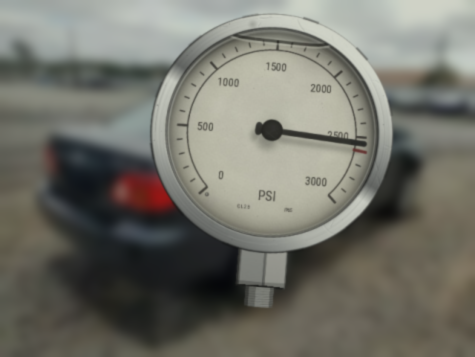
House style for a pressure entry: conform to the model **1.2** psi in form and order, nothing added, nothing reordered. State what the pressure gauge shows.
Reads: **2550** psi
